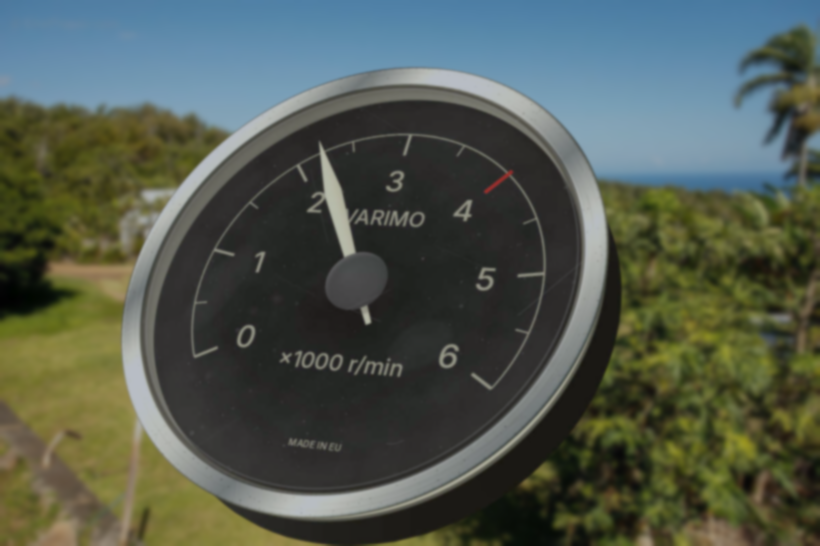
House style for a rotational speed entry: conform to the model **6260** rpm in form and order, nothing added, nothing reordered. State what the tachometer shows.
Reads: **2250** rpm
